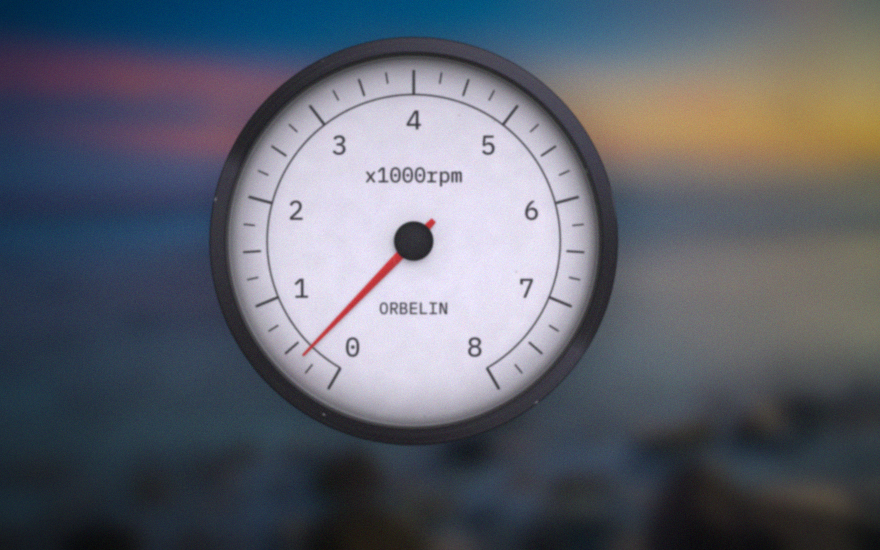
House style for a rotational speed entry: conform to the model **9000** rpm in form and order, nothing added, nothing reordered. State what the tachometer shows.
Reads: **375** rpm
